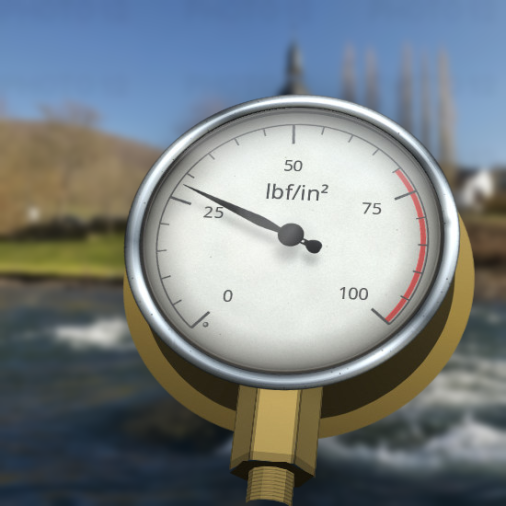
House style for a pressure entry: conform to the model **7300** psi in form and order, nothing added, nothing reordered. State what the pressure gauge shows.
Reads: **27.5** psi
